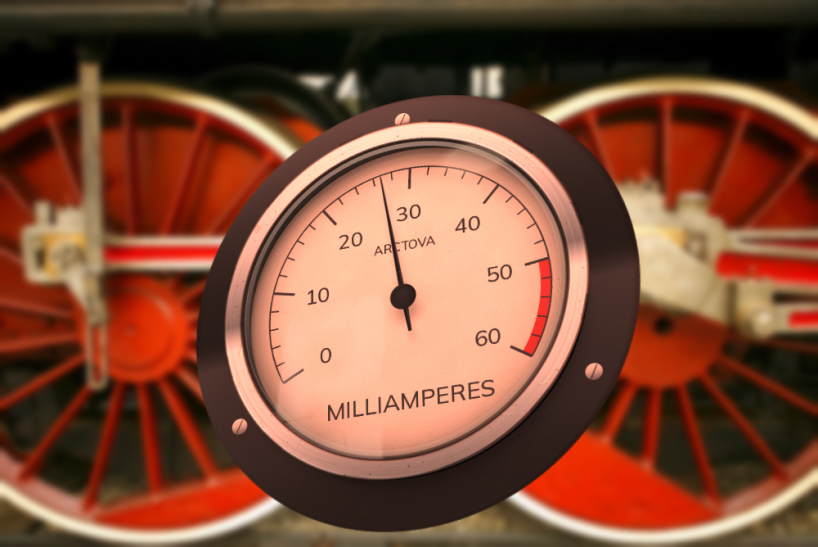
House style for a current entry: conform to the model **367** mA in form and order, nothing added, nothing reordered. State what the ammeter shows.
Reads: **27** mA
